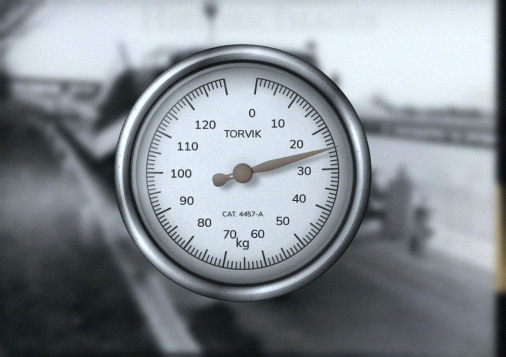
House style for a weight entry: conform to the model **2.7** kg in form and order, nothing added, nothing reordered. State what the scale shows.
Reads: **25** kg
